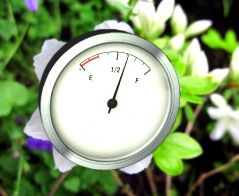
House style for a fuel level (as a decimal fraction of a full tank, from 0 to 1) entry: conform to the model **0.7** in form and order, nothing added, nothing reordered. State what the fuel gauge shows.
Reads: **0.625**
